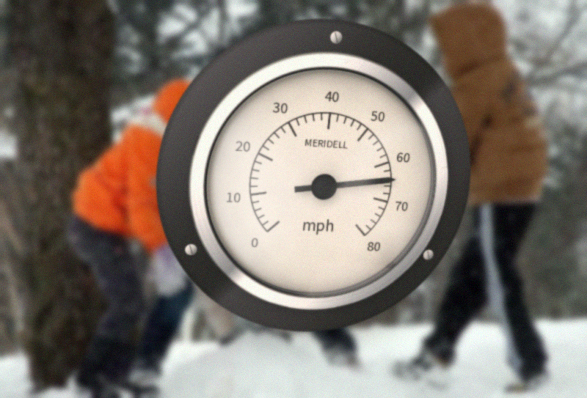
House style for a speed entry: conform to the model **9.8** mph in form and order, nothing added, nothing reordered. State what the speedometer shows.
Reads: **64** mph
